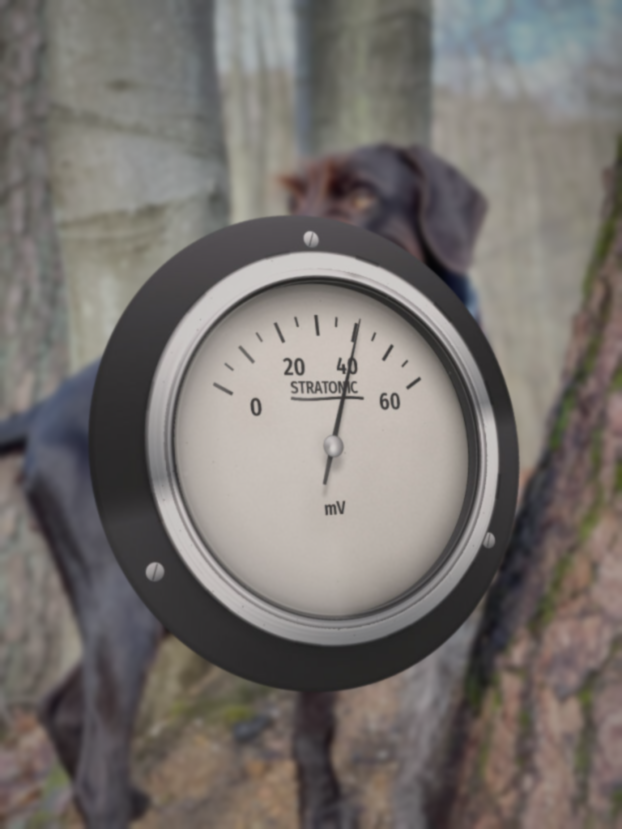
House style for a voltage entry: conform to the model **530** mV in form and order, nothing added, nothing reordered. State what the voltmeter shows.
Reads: **40** mV
